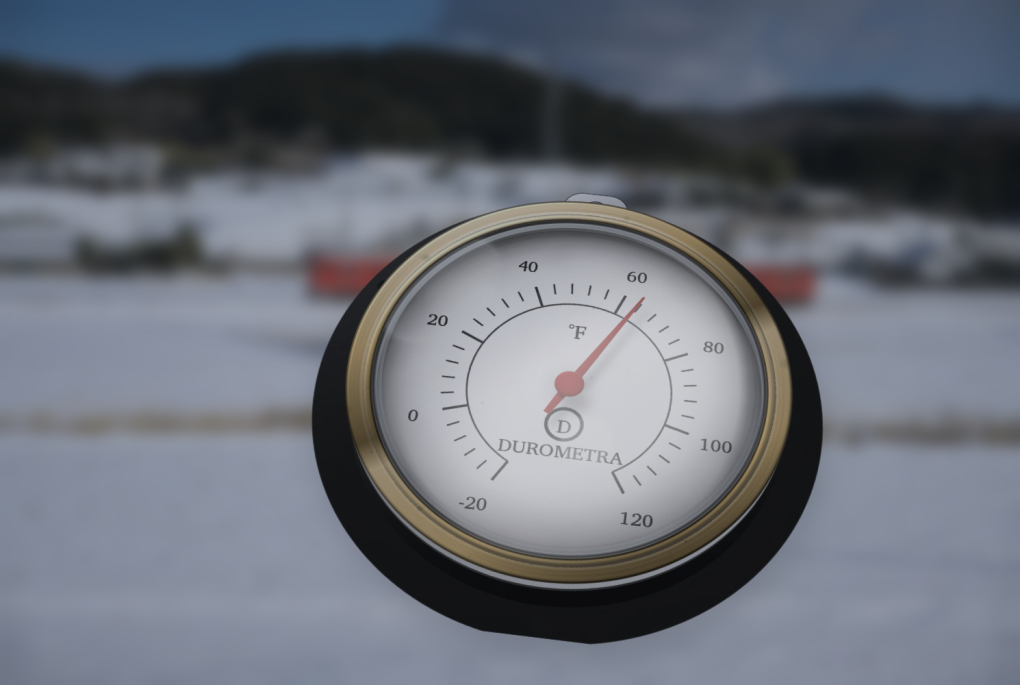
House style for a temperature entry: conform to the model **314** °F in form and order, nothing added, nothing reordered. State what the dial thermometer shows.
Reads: **64** °F
